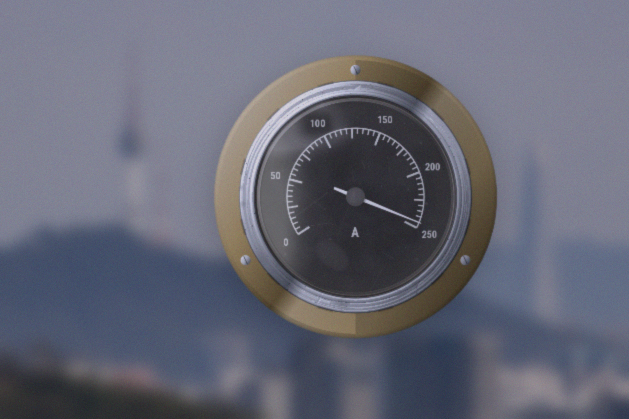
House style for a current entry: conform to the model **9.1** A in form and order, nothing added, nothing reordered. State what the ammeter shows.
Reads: **245** A
